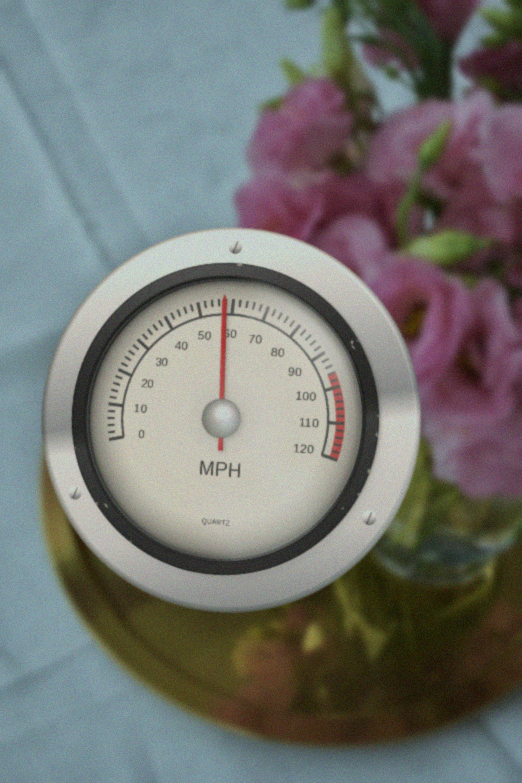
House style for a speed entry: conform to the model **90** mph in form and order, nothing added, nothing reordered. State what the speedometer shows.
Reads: **58** mph
